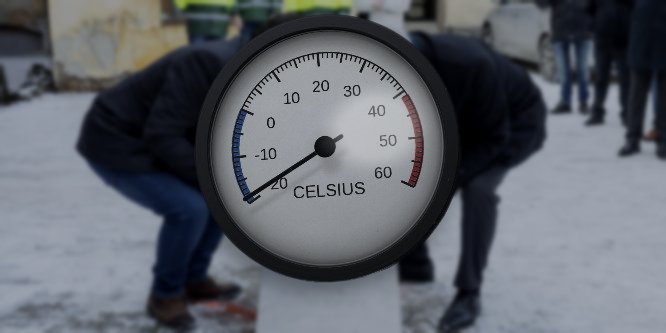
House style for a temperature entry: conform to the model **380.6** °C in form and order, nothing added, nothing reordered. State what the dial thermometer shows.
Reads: **-19** °C
